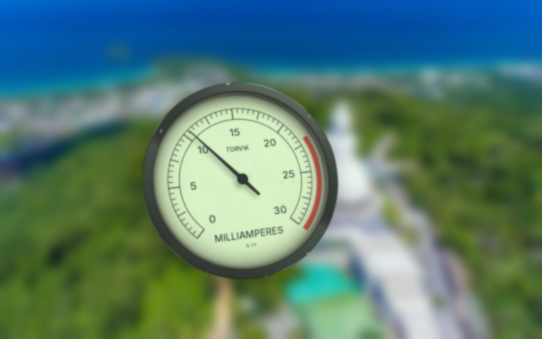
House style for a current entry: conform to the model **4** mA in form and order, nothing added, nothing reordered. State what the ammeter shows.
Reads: **10.5** mA
